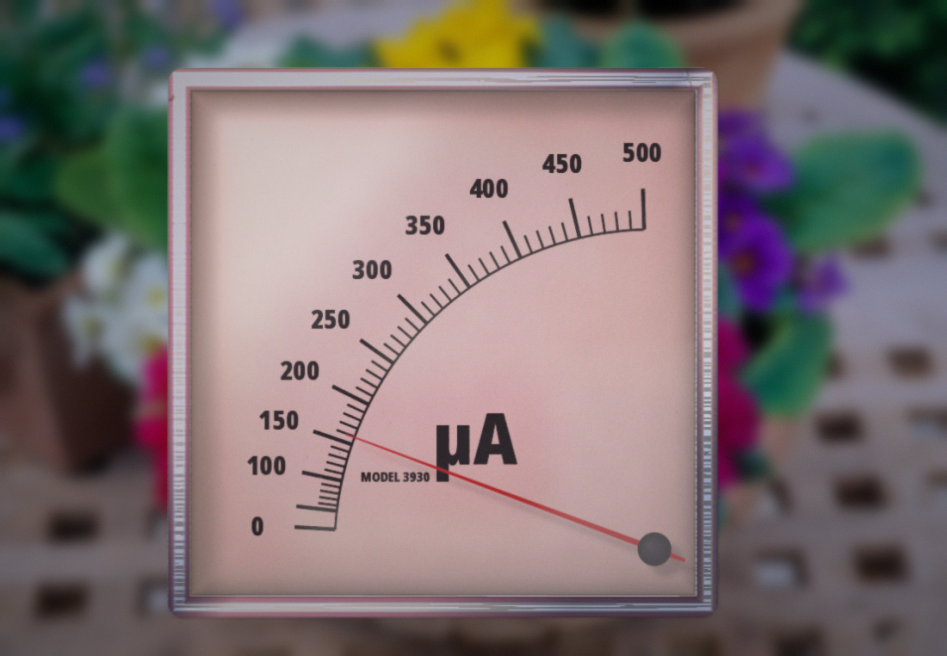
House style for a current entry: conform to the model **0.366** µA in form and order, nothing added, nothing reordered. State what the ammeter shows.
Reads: **160** µA
